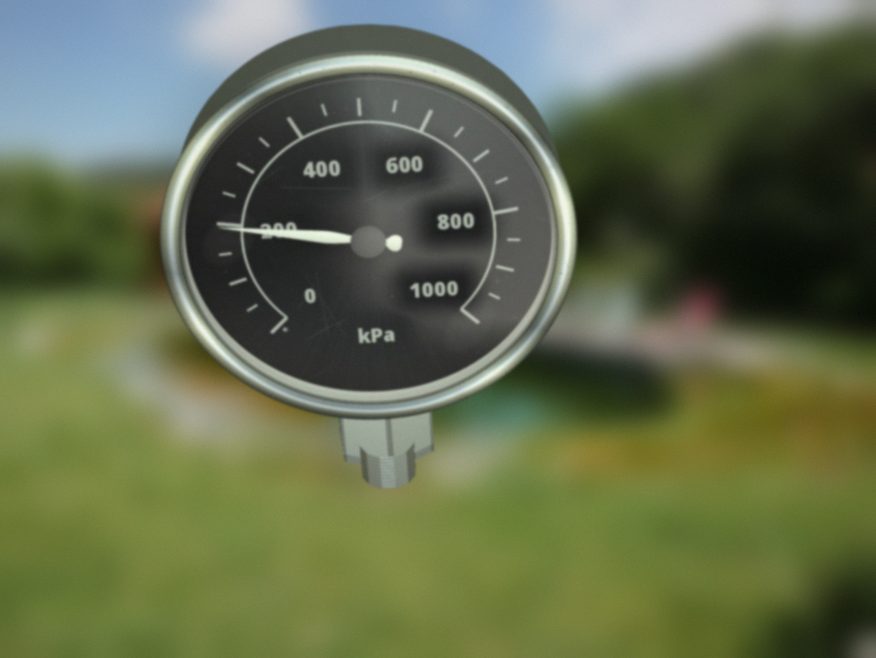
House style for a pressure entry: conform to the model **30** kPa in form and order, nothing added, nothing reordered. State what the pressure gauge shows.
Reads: **200** kPa
